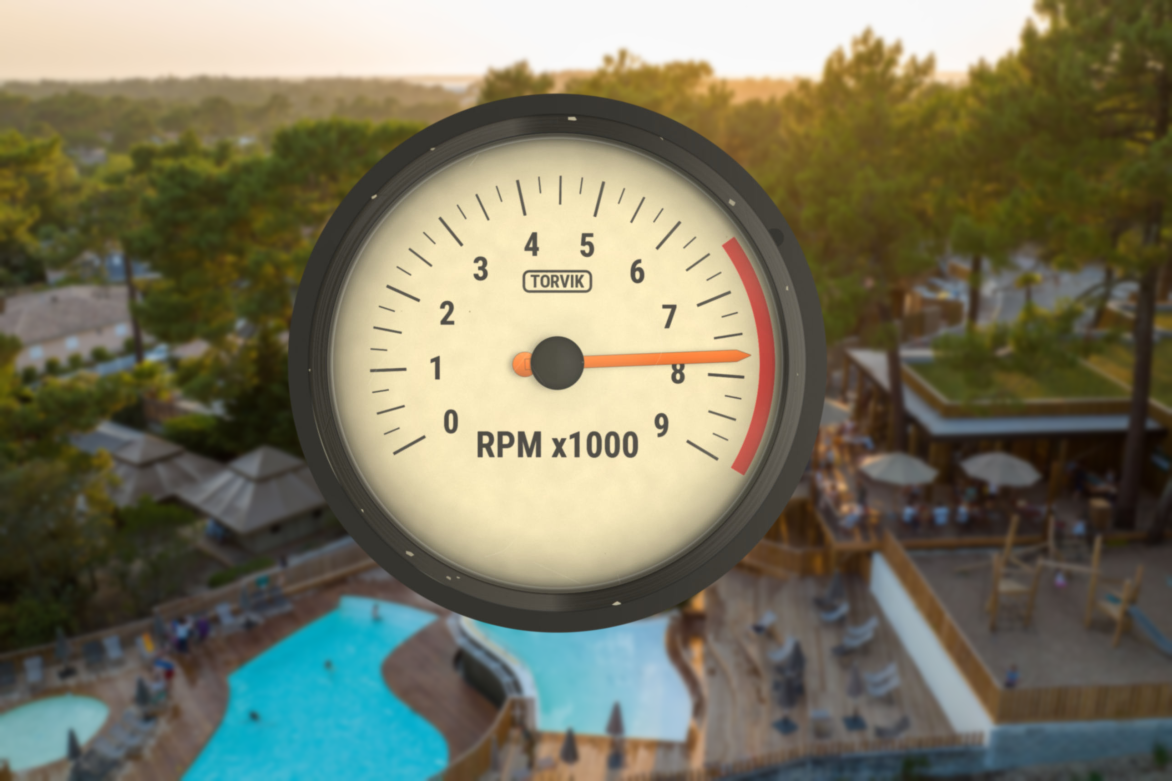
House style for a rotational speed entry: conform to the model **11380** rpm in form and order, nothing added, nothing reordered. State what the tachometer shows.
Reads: **7750** rpm
